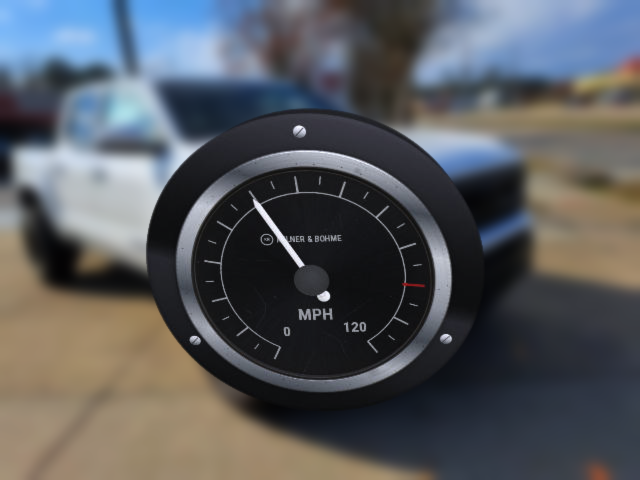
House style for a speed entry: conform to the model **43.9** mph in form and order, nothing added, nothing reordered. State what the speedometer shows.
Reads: **50** mph
